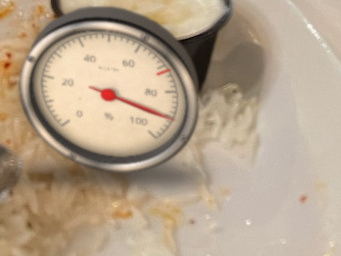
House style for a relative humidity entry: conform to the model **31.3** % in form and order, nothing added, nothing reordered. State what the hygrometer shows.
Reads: **90** %
